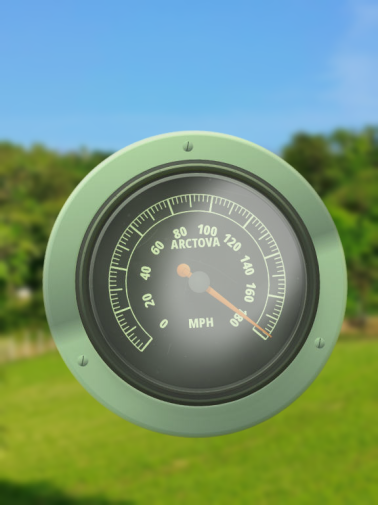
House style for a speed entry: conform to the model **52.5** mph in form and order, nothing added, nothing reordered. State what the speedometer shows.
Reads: **178** mph
